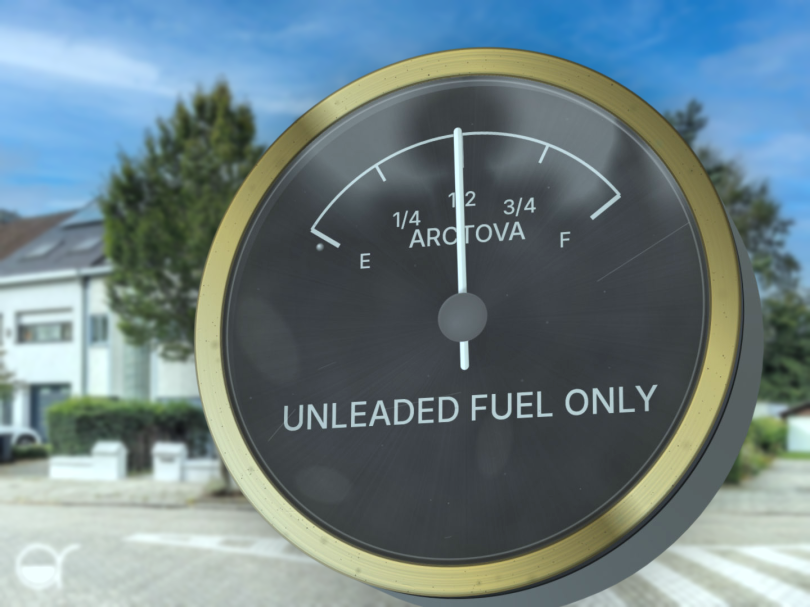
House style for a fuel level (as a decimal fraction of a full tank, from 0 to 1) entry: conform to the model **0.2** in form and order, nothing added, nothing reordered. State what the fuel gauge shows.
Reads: **0.5**
